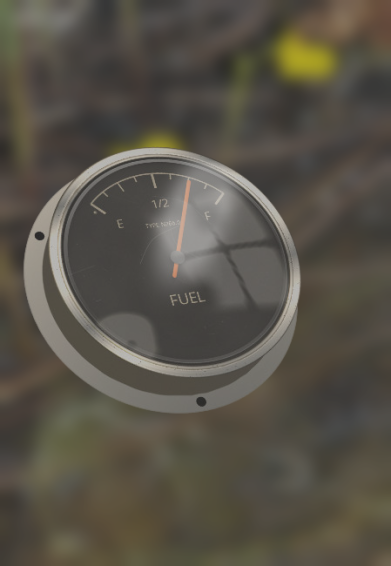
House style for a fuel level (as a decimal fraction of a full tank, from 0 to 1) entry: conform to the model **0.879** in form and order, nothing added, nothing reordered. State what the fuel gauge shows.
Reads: **0.75**
